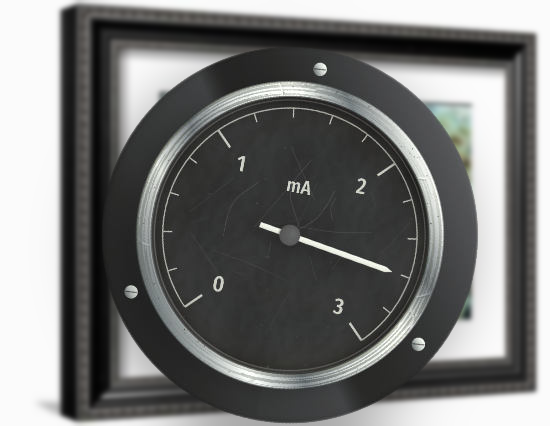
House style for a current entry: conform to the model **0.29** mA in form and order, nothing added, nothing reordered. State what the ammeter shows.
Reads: **2.6** mA
